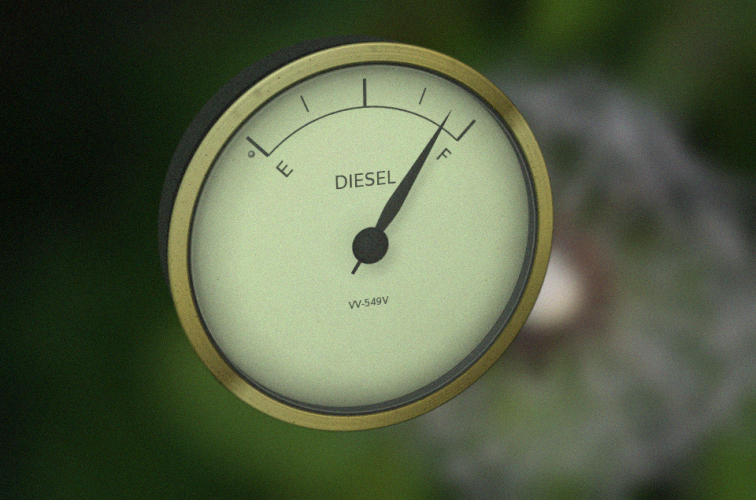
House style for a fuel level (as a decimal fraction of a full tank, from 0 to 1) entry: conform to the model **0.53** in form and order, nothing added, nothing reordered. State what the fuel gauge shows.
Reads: **0.875**
